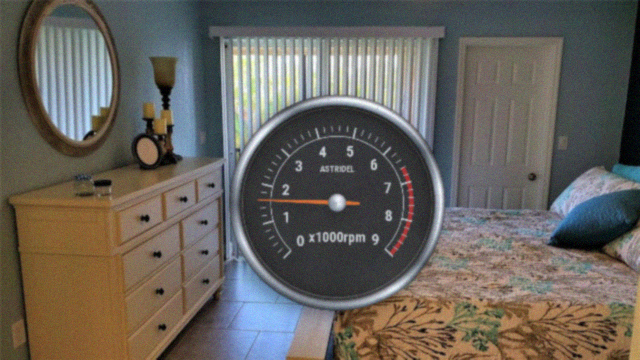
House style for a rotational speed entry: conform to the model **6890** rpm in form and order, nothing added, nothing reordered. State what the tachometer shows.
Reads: **1600** rpm
